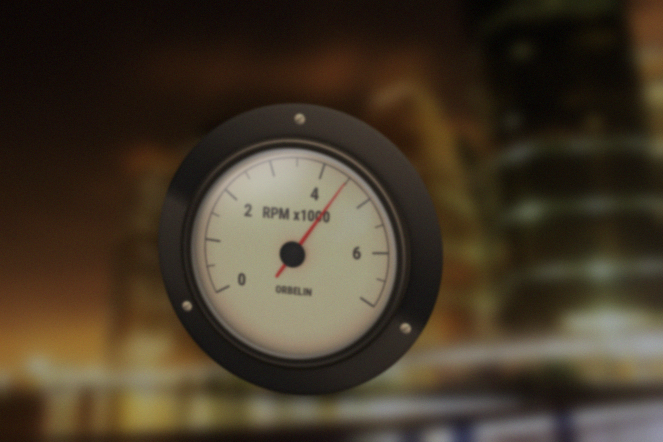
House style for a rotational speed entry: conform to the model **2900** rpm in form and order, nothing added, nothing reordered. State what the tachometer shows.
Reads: **4500** rpm
